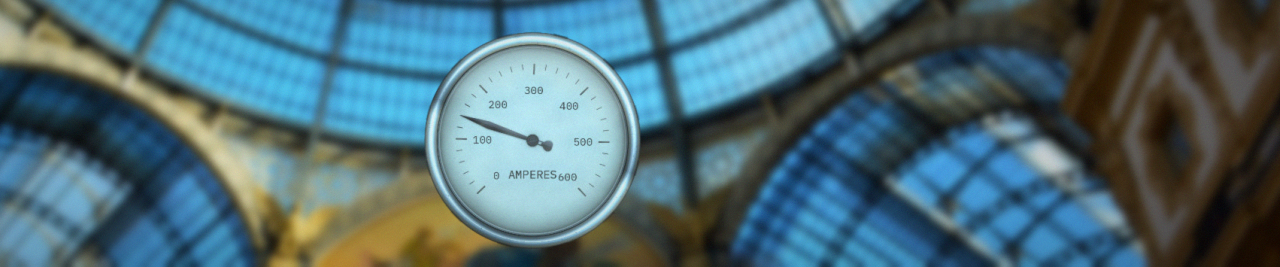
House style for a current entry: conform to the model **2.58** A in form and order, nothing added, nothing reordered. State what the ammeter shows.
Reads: **140** A
